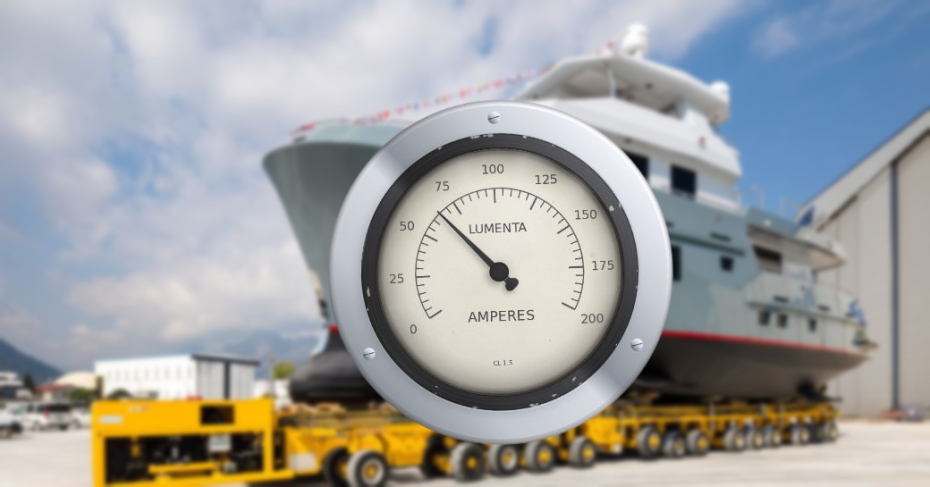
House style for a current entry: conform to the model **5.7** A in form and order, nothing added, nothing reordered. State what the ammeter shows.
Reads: **65** A
